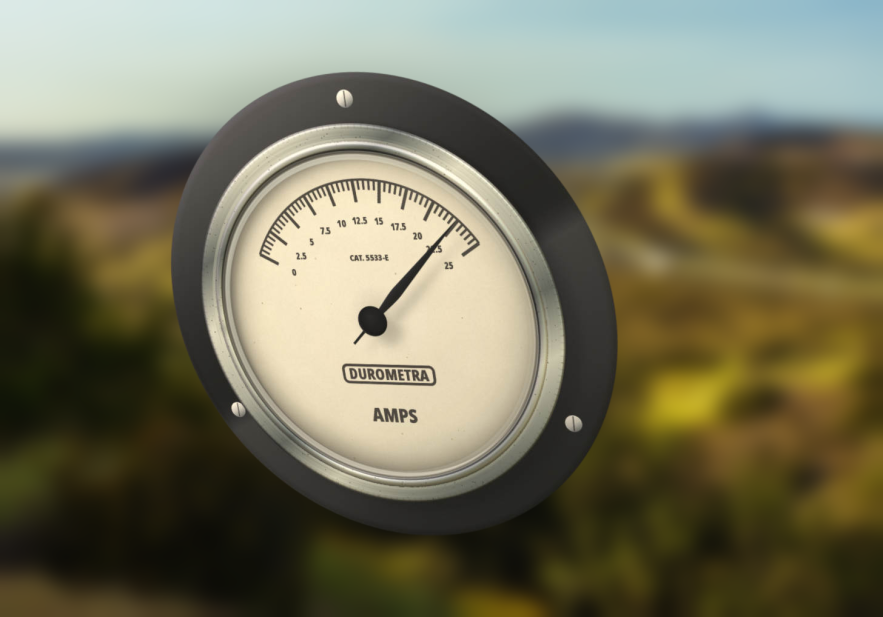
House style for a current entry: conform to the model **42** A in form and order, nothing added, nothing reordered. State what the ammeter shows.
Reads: **22.5** A
